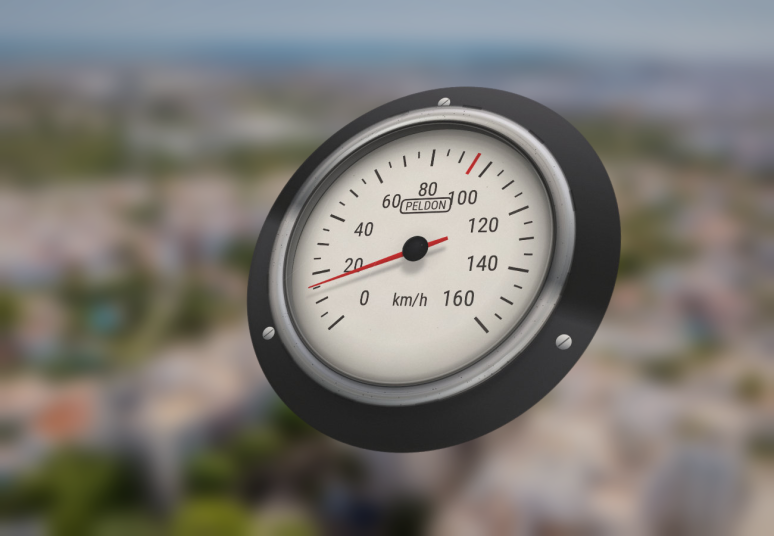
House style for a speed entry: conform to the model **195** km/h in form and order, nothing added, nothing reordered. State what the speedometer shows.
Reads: **15** km/h
